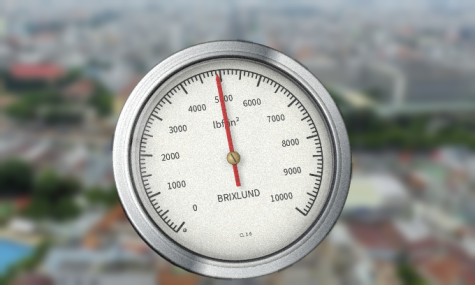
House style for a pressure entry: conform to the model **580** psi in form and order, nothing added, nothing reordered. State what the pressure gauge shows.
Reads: **4900** psi
